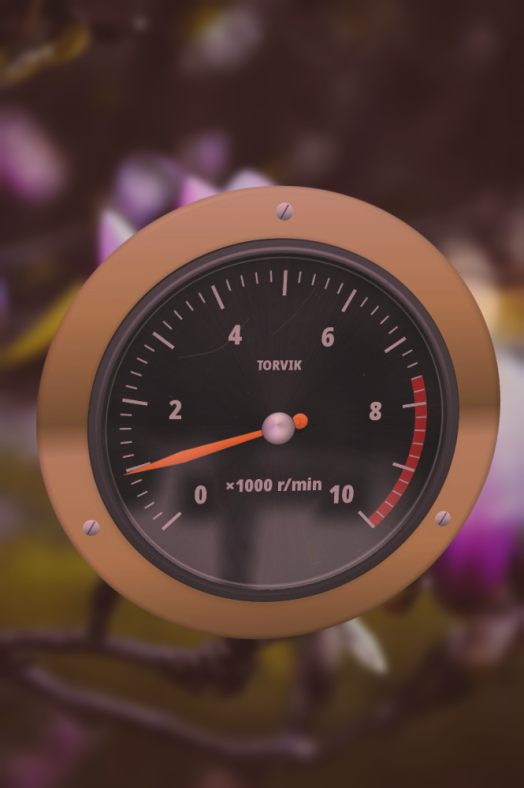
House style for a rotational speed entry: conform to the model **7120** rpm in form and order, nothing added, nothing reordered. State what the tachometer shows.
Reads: **1000** rpm
